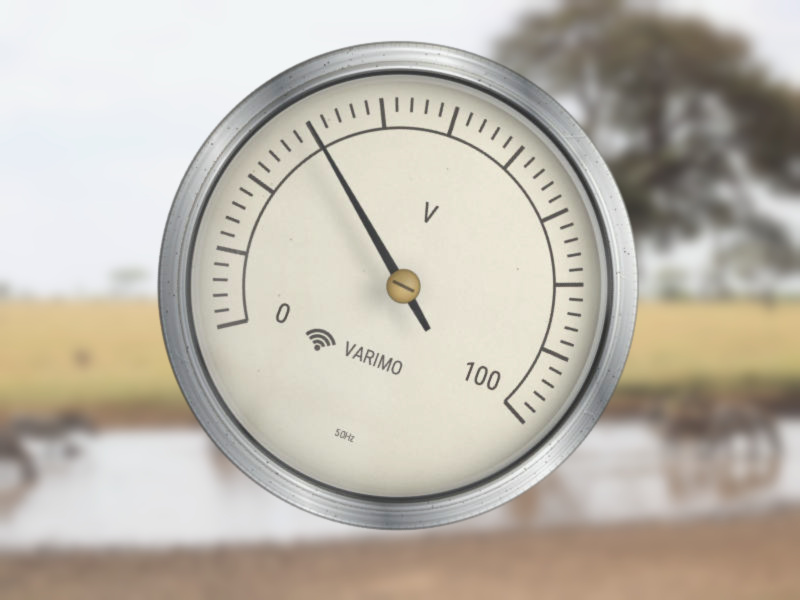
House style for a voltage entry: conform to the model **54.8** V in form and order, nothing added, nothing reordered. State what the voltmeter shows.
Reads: **30** V
